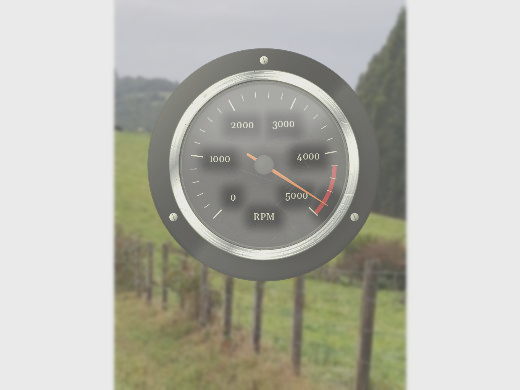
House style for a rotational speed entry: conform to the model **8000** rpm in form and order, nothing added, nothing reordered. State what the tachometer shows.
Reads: **4800** rpm
